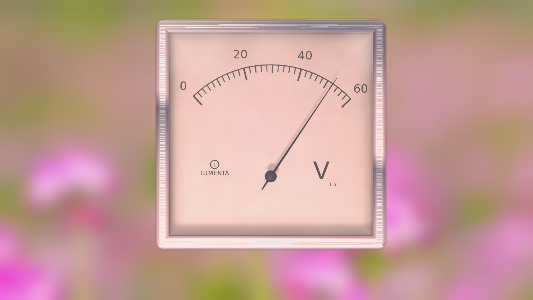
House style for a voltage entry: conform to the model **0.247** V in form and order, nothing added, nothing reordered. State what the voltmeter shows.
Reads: **52** V
